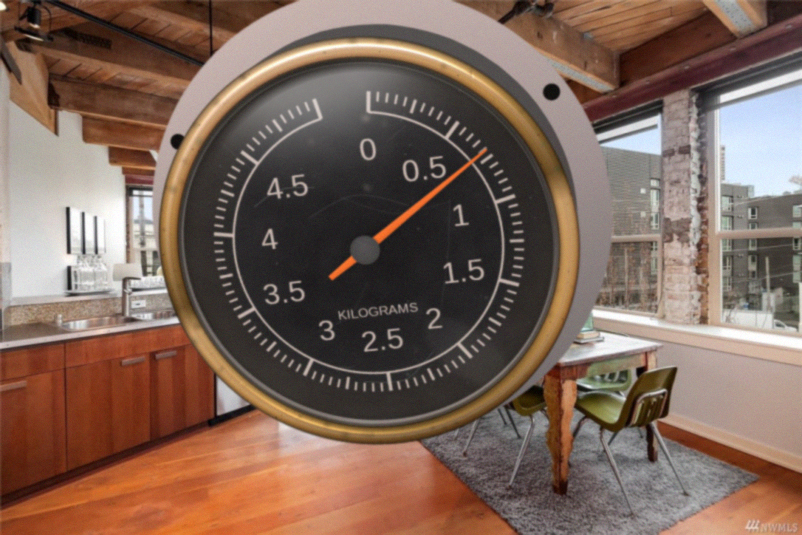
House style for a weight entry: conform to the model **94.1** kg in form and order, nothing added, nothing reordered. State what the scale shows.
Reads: **0.7** kg
